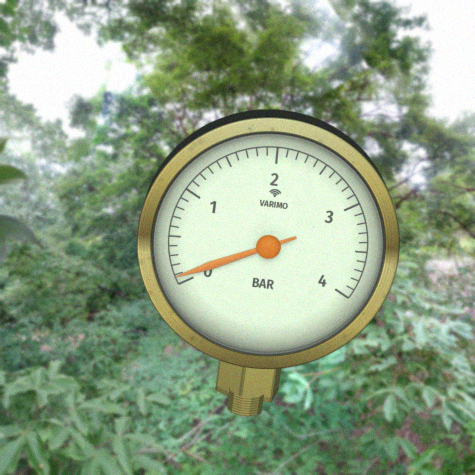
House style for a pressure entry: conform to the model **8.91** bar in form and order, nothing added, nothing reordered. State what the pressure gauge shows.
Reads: **0.1** bar
